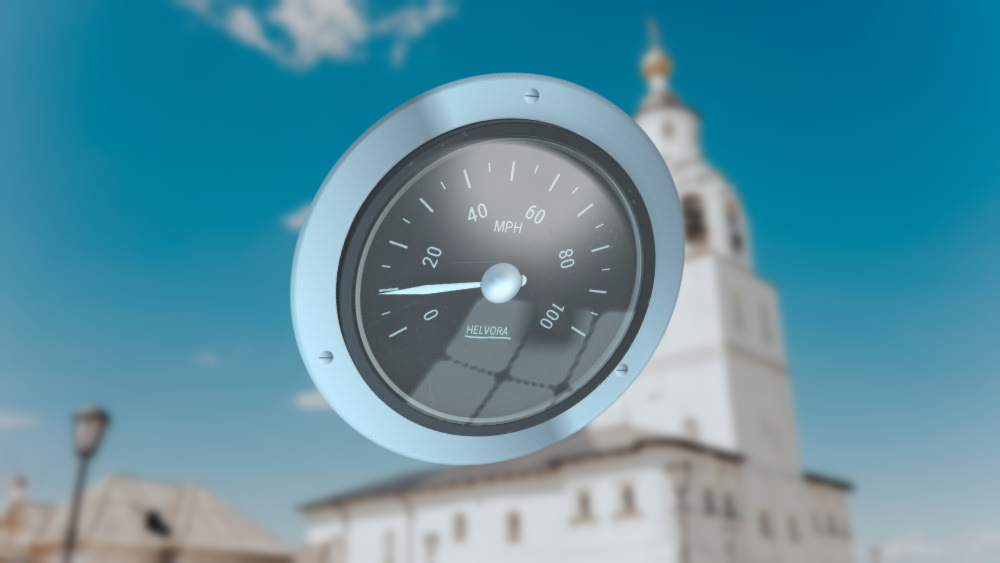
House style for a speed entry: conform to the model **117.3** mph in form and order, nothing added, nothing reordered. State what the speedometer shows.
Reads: **10** mph
